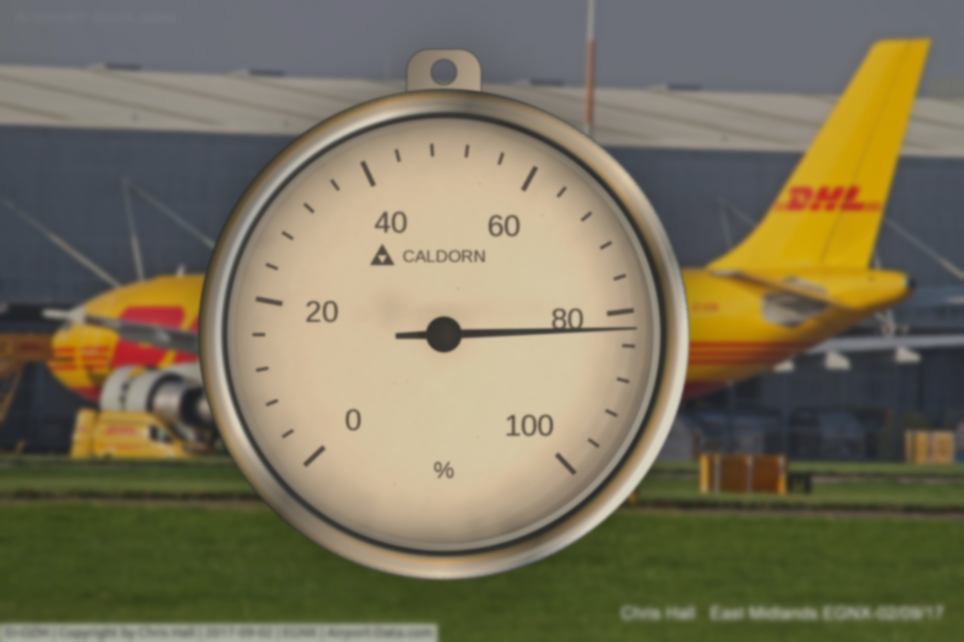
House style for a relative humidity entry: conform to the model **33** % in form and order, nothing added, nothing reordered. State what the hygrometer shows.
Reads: **82** %
